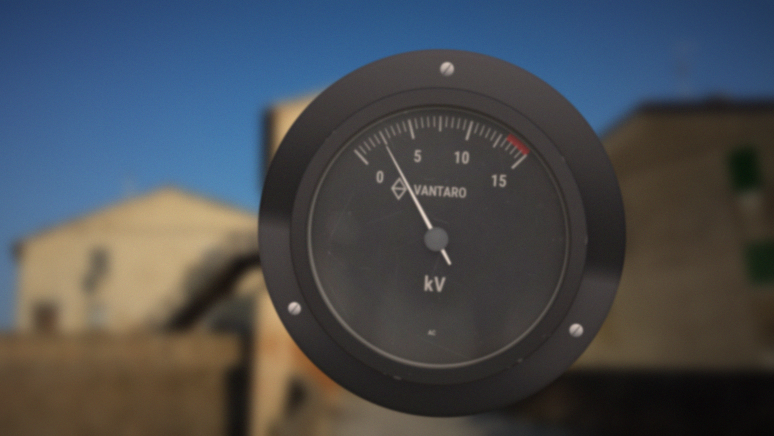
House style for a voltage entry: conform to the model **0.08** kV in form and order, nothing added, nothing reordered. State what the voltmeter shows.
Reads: **2.5** kV
